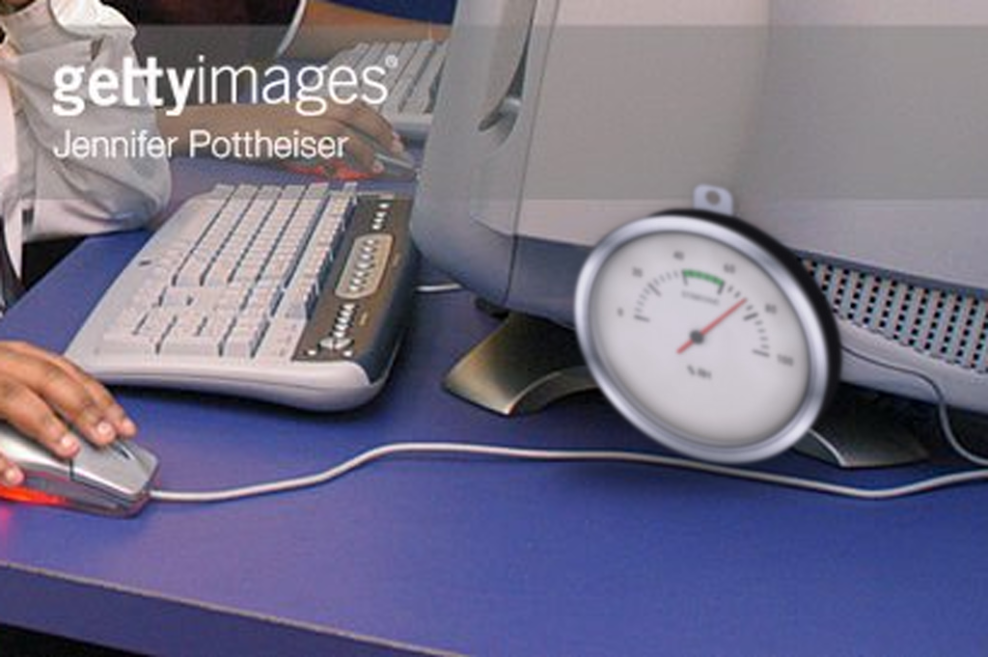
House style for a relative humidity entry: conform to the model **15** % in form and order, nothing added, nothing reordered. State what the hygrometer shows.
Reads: **72** %
